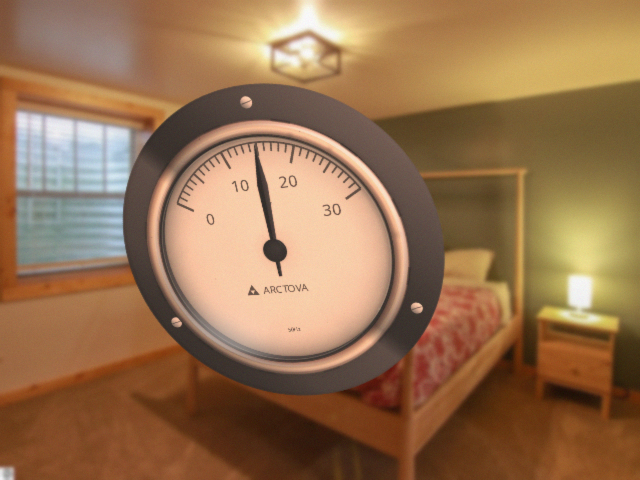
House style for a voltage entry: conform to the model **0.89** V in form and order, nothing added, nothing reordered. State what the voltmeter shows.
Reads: **15** V
